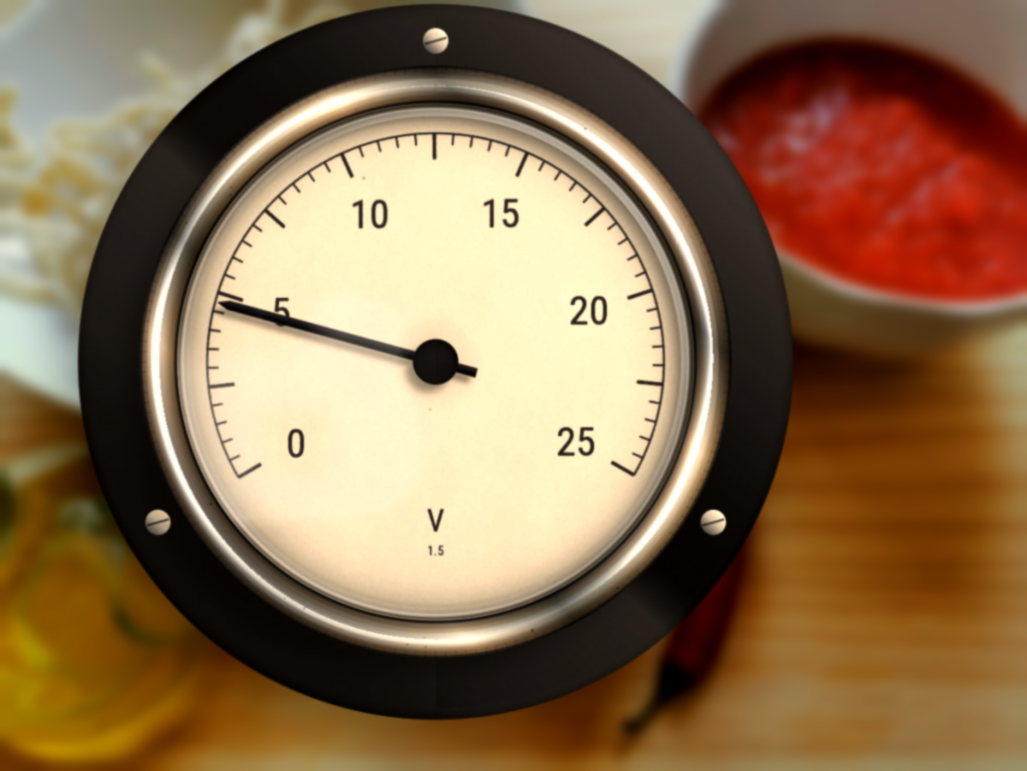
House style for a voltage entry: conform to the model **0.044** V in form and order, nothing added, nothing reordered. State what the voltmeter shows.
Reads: **4.75** V
